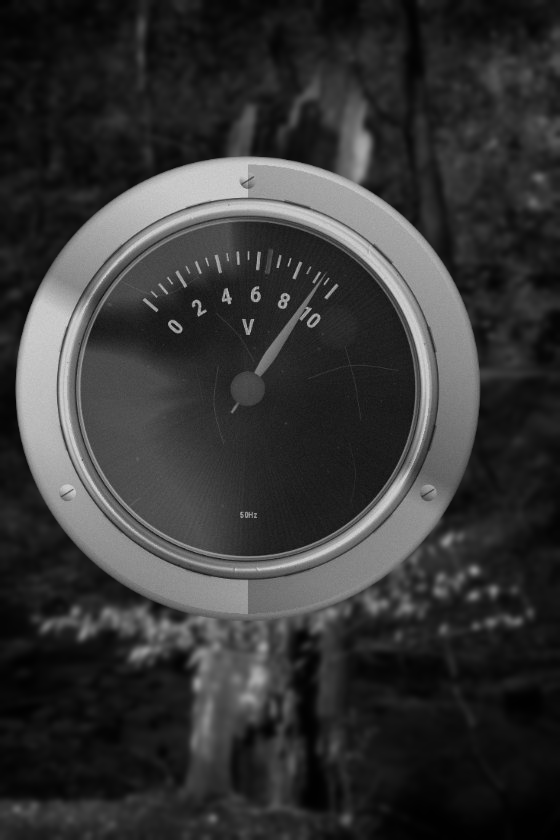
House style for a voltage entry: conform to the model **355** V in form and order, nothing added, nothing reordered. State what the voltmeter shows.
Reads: **9.25** V
